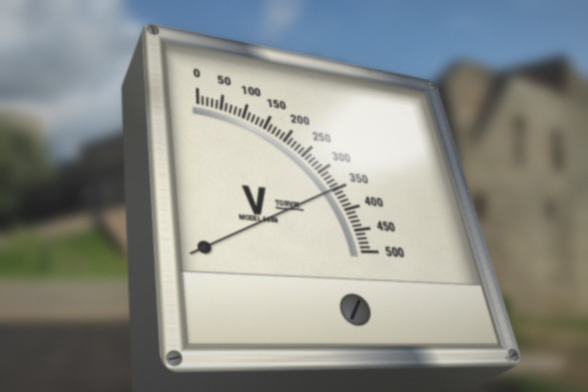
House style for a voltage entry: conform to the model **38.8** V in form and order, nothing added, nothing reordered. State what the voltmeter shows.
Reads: **350** V
